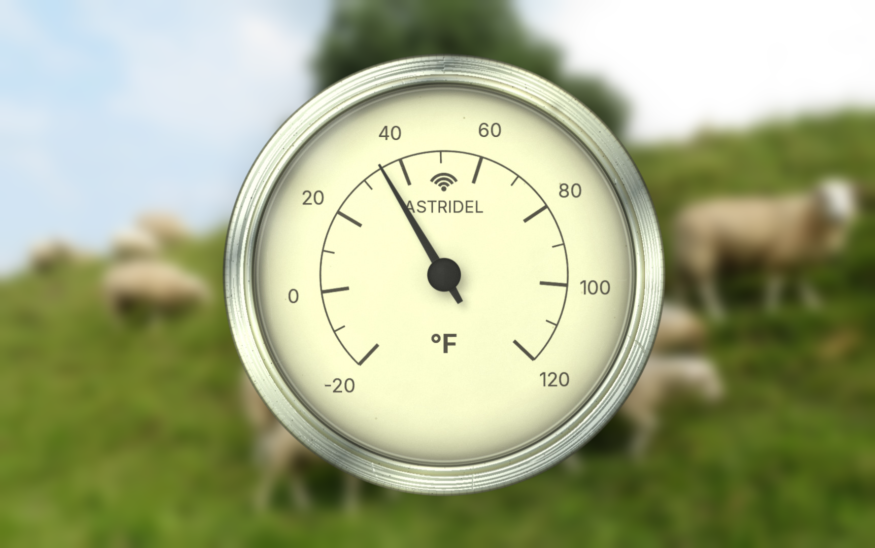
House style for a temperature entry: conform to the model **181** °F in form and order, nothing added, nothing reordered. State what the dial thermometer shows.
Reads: **35** °F
